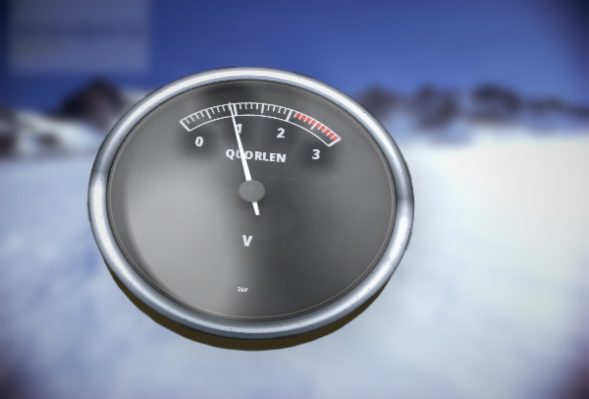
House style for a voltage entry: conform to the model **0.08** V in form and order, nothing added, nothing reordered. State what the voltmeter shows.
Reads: **0.9** V
